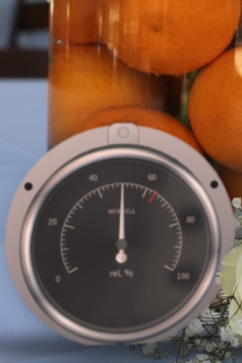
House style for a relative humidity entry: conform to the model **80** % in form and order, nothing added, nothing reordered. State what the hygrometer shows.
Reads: **50** %
